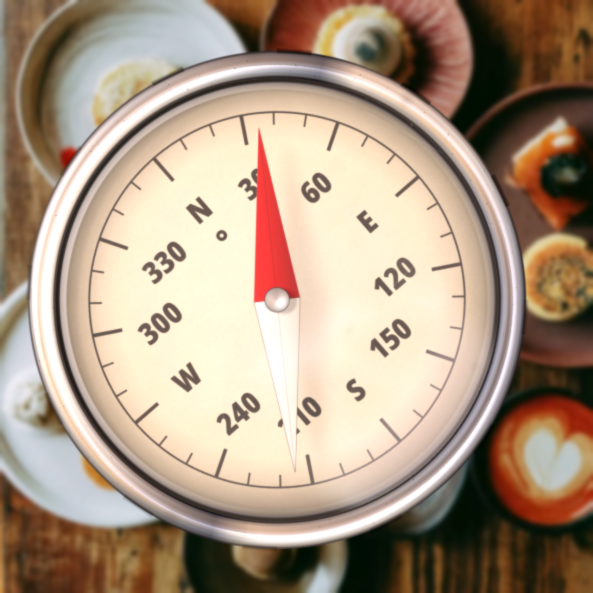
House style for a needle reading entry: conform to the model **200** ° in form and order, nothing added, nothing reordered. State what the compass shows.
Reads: **35** °
